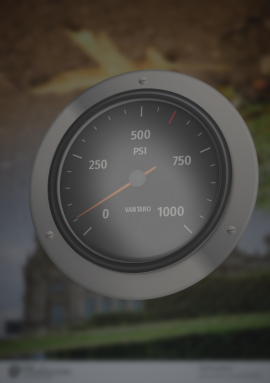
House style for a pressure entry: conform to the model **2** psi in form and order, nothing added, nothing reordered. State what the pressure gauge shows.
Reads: **50** psi
